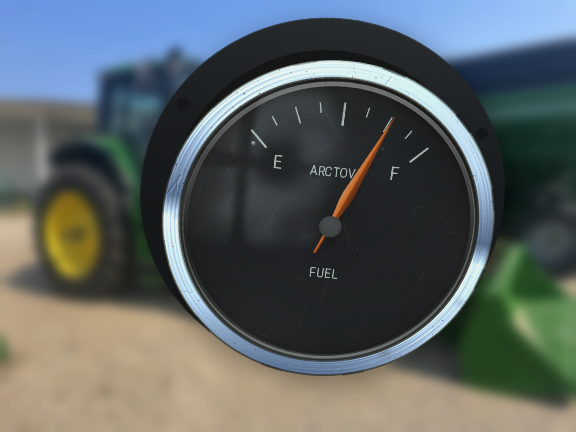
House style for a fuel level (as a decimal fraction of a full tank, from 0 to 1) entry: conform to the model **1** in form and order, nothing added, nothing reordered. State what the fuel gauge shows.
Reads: **0.75**
